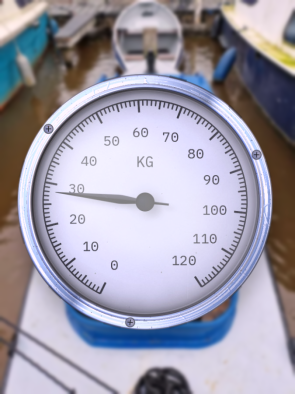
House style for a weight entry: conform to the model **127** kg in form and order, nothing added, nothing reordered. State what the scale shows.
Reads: **28** kg
